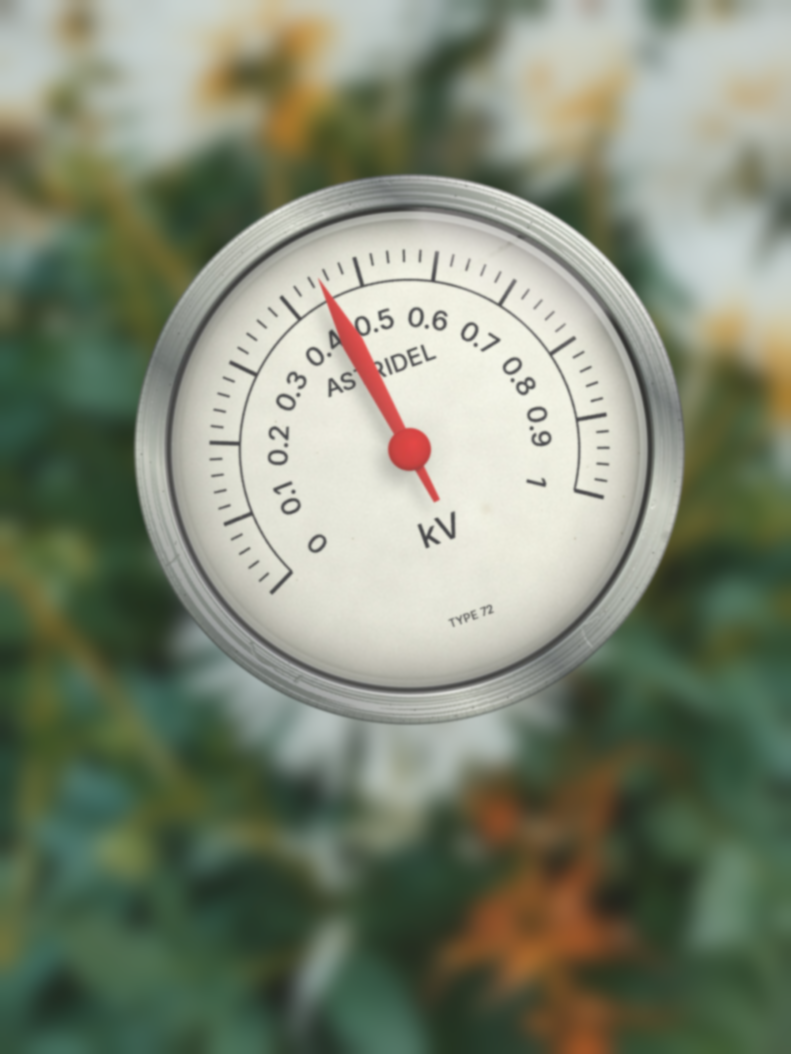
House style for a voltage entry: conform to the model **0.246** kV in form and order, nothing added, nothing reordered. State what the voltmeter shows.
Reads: **0.45** kV
